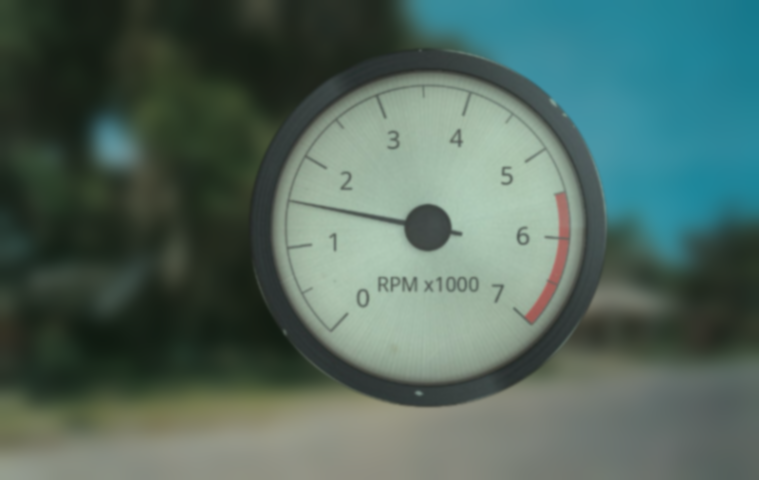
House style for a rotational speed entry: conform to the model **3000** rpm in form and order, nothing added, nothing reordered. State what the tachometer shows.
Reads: **1500** rpm
